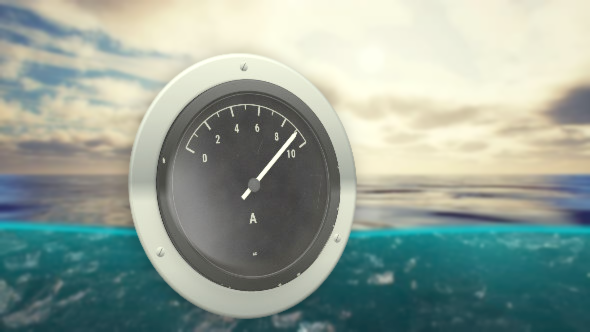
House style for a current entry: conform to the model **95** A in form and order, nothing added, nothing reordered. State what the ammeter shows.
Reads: **9** A
